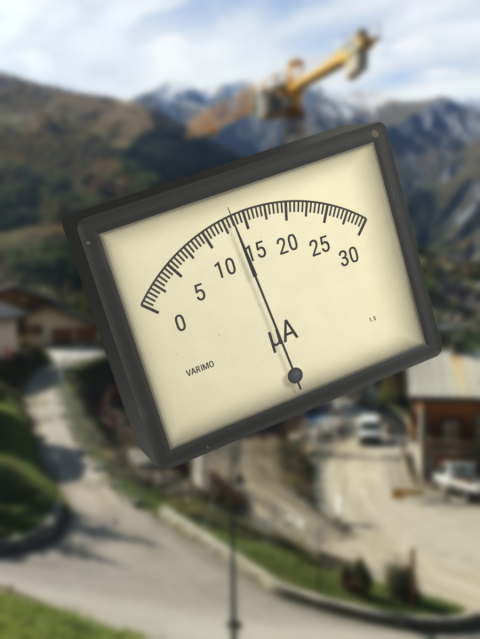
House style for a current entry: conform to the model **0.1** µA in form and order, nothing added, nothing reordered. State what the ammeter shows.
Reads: **13.5** µA
